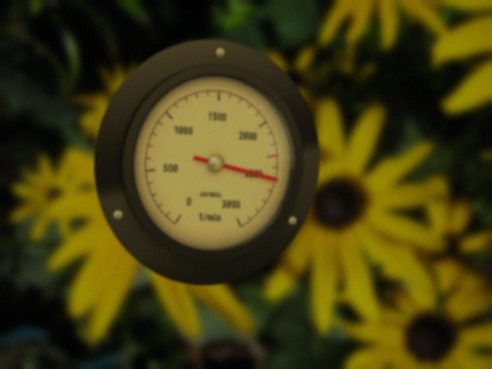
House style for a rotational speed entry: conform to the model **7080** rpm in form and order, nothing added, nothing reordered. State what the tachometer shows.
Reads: **2500** rpm
